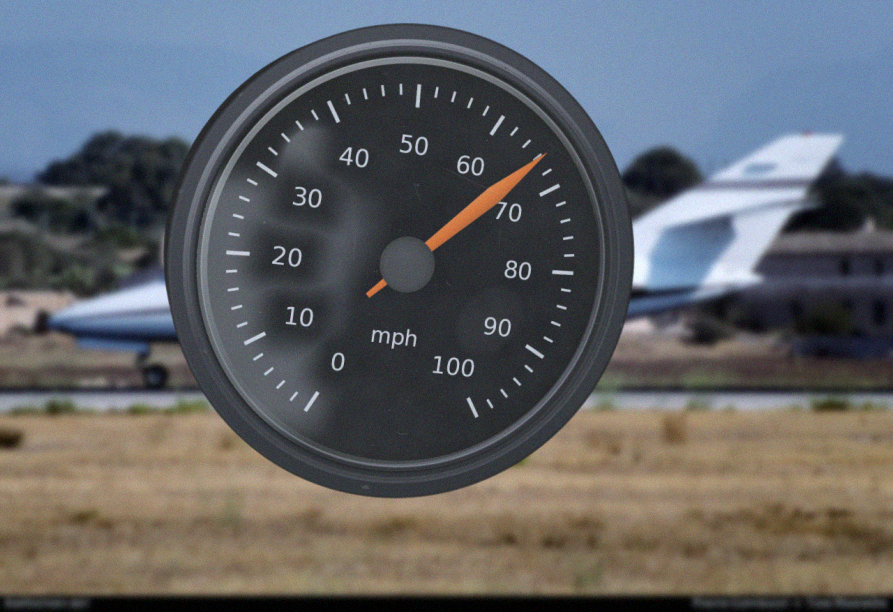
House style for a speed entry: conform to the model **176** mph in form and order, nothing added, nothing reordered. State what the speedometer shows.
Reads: **66** mph
